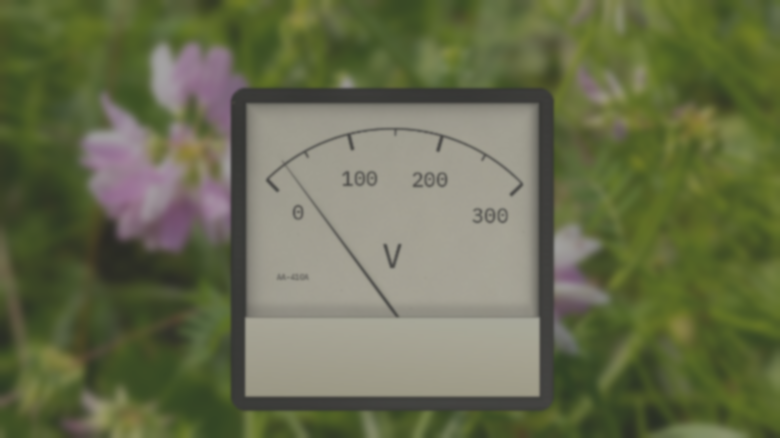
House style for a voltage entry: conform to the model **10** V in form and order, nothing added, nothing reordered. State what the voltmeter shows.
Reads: **25** V
